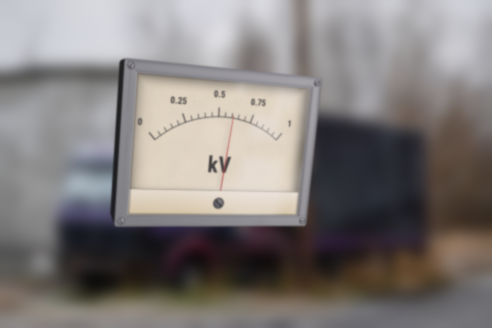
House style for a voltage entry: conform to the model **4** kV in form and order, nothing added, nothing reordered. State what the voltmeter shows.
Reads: **0.6** kV
